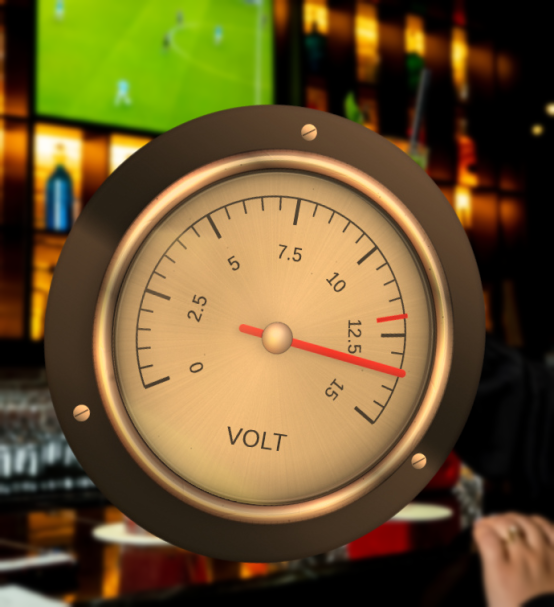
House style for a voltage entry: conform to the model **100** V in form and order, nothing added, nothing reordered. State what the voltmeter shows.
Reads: **13.5** V
